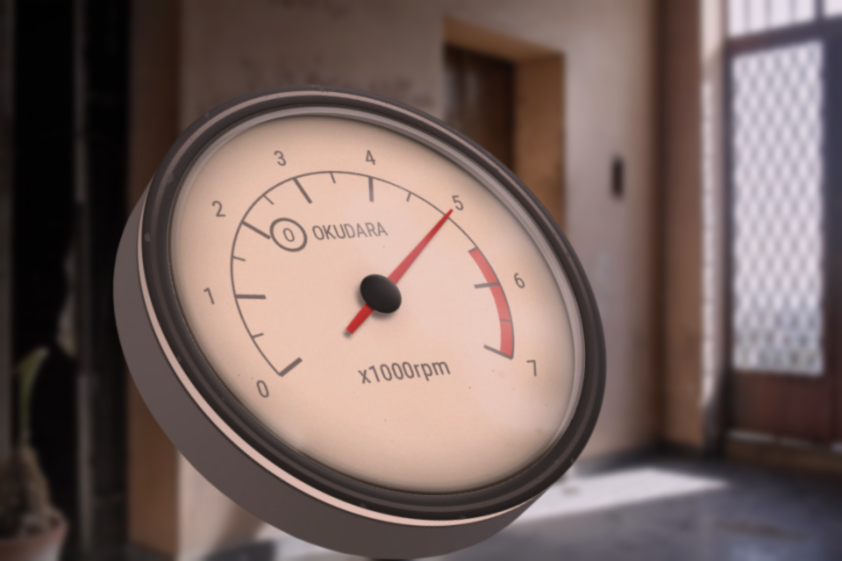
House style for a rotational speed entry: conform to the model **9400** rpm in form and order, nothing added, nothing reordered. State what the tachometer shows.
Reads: **5000** rpm
